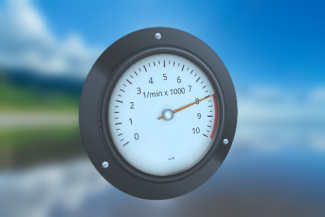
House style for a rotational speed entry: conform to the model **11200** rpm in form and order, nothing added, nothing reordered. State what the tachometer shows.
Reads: **8000** rpm
